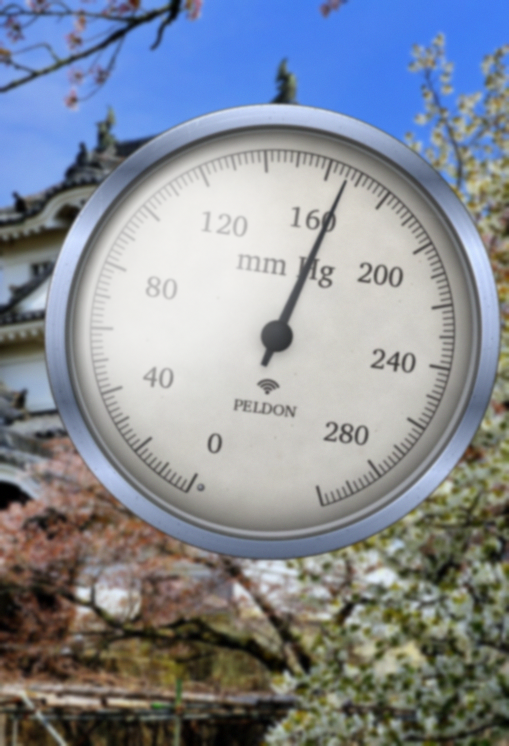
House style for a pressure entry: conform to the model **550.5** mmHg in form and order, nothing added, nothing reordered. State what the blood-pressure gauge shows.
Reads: **166** mmHg
